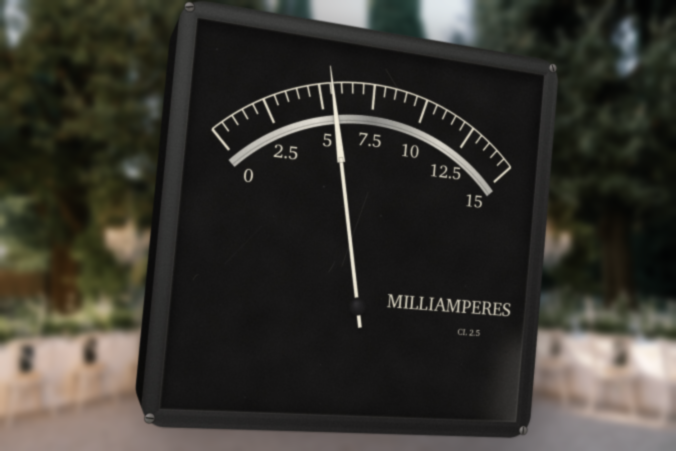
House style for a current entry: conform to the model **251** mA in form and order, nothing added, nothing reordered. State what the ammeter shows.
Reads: **5.5** mA
